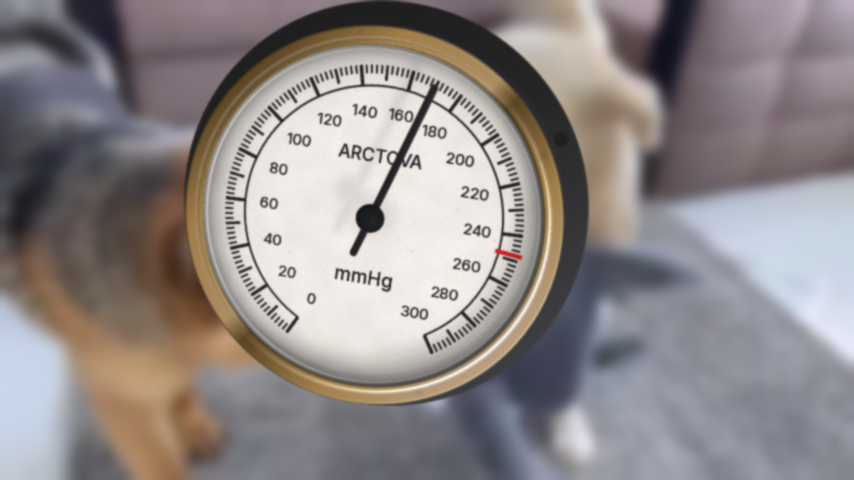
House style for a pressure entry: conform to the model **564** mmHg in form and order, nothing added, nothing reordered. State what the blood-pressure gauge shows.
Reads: **170** mmHg
